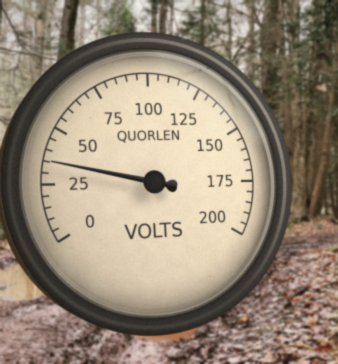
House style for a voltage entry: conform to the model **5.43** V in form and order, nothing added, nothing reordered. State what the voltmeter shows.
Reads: **35** V
